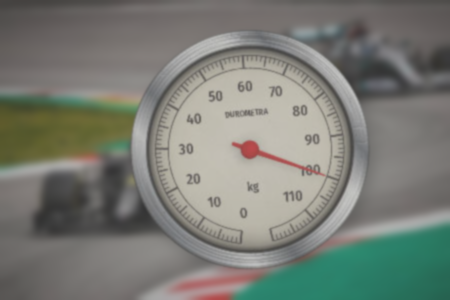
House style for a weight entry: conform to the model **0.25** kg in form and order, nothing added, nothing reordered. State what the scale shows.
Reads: **100** kg
